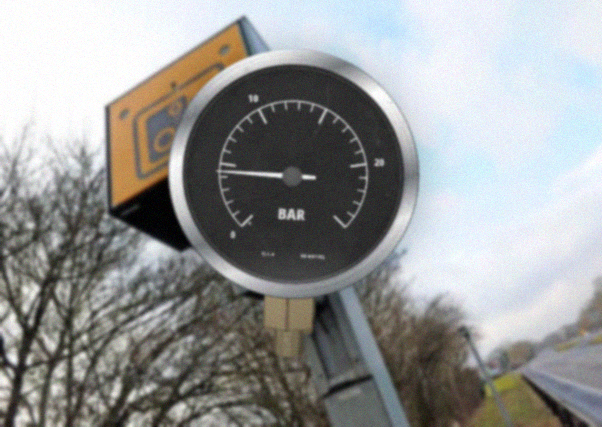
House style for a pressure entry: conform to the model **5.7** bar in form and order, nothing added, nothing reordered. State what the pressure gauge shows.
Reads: **4.5** bar
